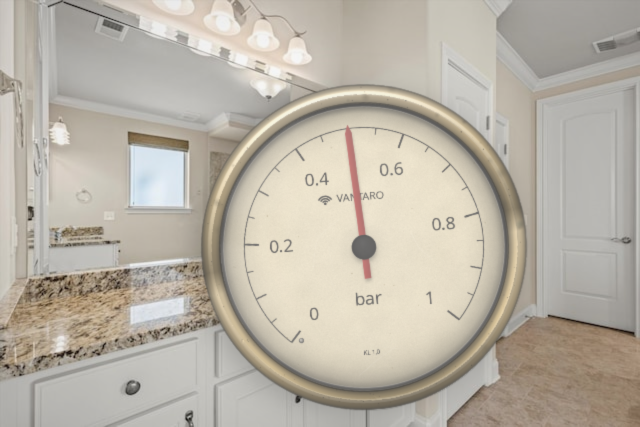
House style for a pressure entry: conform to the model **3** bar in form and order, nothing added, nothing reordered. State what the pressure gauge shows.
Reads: **0.5** bar
